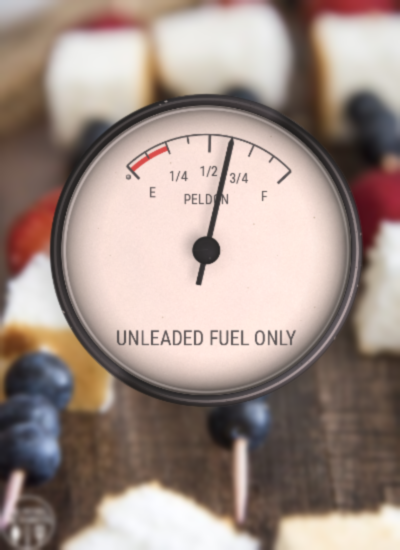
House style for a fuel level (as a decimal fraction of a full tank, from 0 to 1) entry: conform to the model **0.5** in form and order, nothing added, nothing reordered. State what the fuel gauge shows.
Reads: **0.625**
